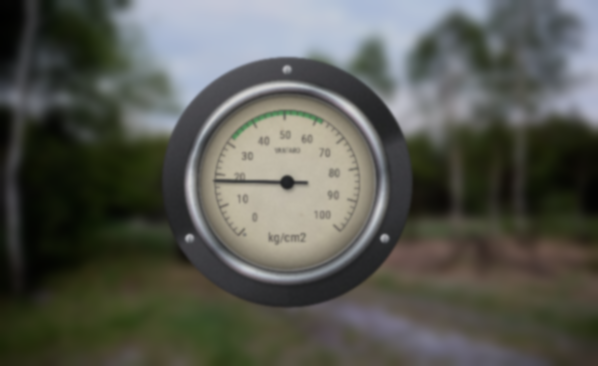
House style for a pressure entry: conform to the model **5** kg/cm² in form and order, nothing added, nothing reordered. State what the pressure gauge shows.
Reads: **18** kg/cm²
